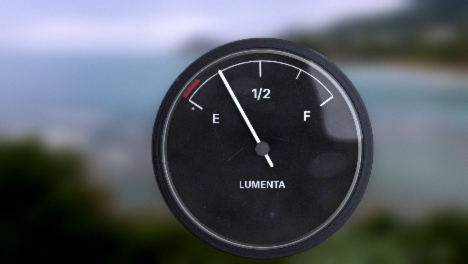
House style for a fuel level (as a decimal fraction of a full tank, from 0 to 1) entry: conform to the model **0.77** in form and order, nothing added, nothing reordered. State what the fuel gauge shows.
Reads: **0.25**
